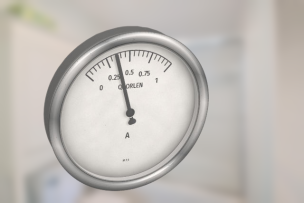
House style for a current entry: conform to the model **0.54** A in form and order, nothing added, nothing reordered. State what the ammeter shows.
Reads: **0.35** A
